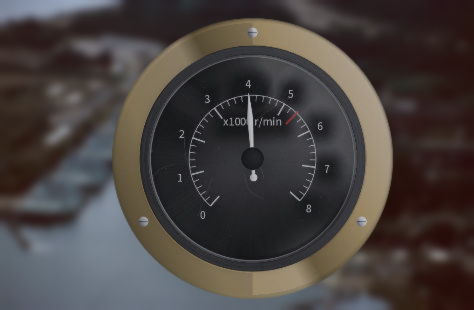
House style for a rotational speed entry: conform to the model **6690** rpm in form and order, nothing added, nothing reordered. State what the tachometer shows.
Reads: **4000** rpm
